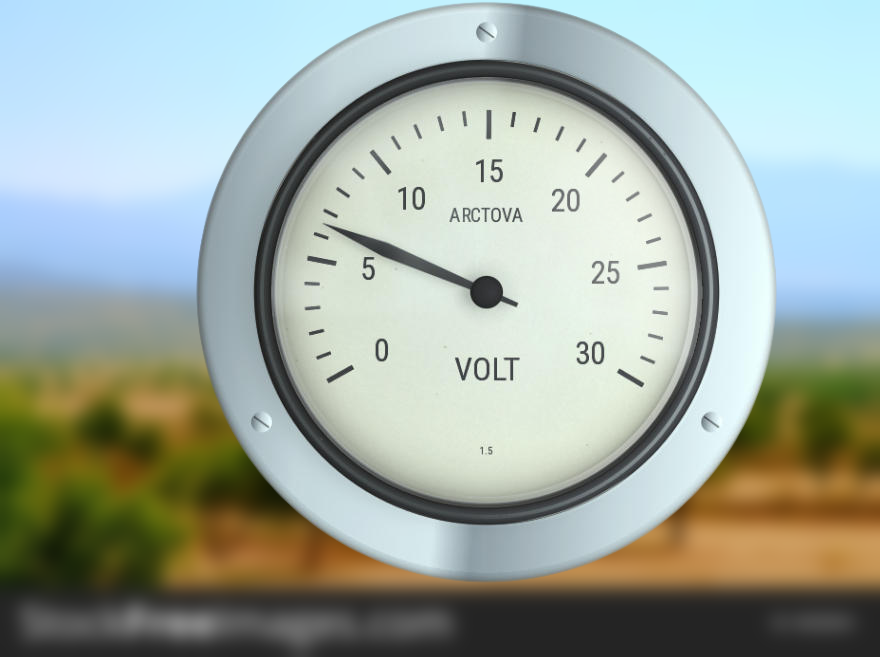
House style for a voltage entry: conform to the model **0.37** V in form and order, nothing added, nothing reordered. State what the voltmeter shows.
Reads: **6.5** V
